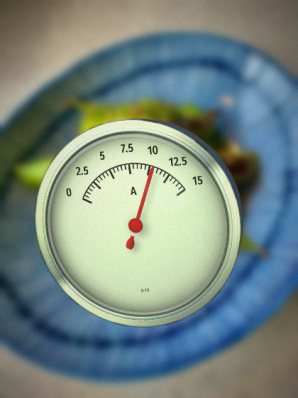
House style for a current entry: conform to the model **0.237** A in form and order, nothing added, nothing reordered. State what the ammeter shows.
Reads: **10.5** A
